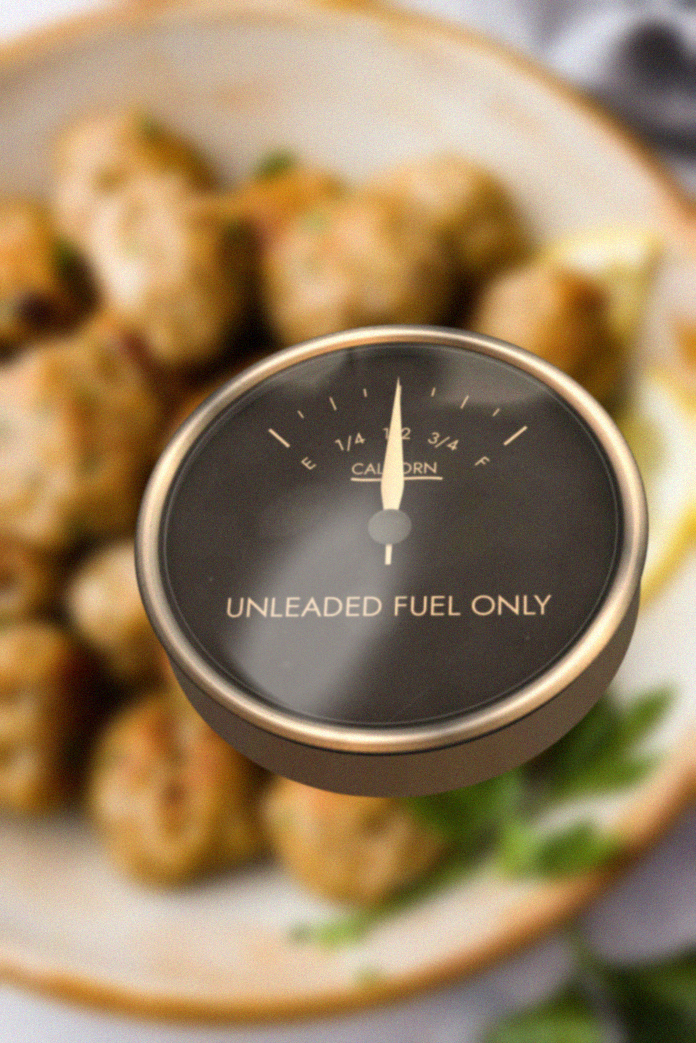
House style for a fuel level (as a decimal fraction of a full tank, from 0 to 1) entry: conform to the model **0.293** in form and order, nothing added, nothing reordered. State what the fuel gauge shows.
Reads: **0.5**
